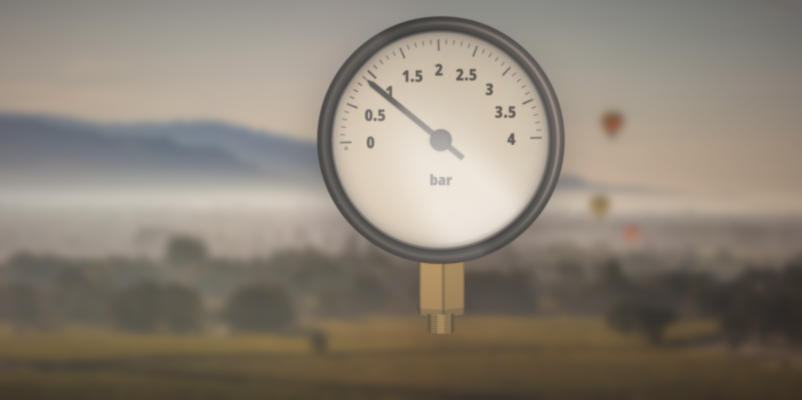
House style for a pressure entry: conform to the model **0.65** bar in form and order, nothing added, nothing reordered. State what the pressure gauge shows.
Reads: **0.9** bar
